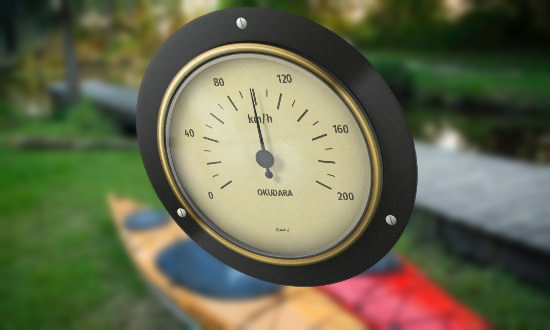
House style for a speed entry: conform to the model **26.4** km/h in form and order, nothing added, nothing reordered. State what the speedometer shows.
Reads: **100** km/h
